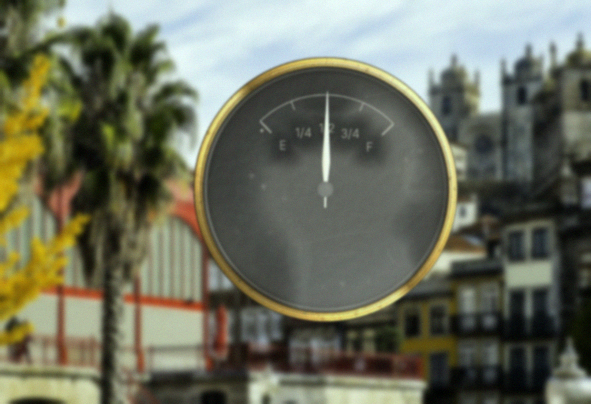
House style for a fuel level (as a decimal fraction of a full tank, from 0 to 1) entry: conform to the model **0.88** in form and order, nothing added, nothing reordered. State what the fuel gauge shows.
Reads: **0.5**
